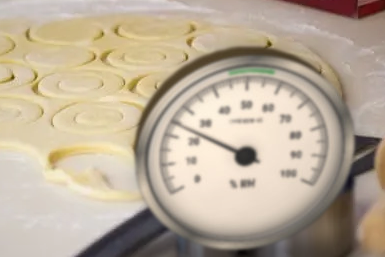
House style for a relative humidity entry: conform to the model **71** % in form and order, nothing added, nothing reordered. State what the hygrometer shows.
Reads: **25** %
